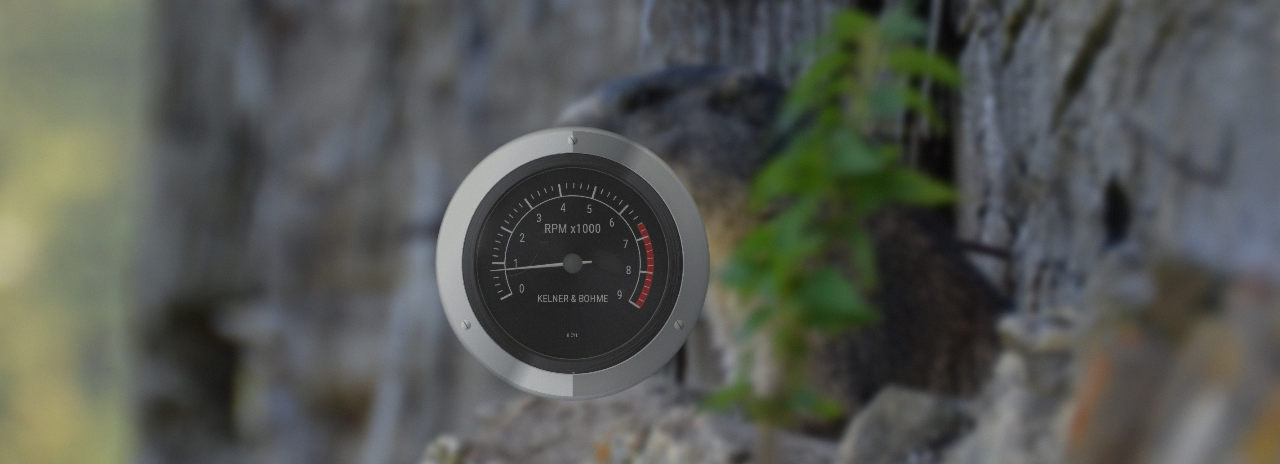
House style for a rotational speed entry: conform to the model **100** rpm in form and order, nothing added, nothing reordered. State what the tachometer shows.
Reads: **800** rpm
